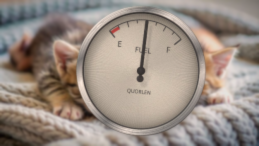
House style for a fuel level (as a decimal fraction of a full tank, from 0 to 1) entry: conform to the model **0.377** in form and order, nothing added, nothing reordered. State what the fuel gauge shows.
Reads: **0.5**
